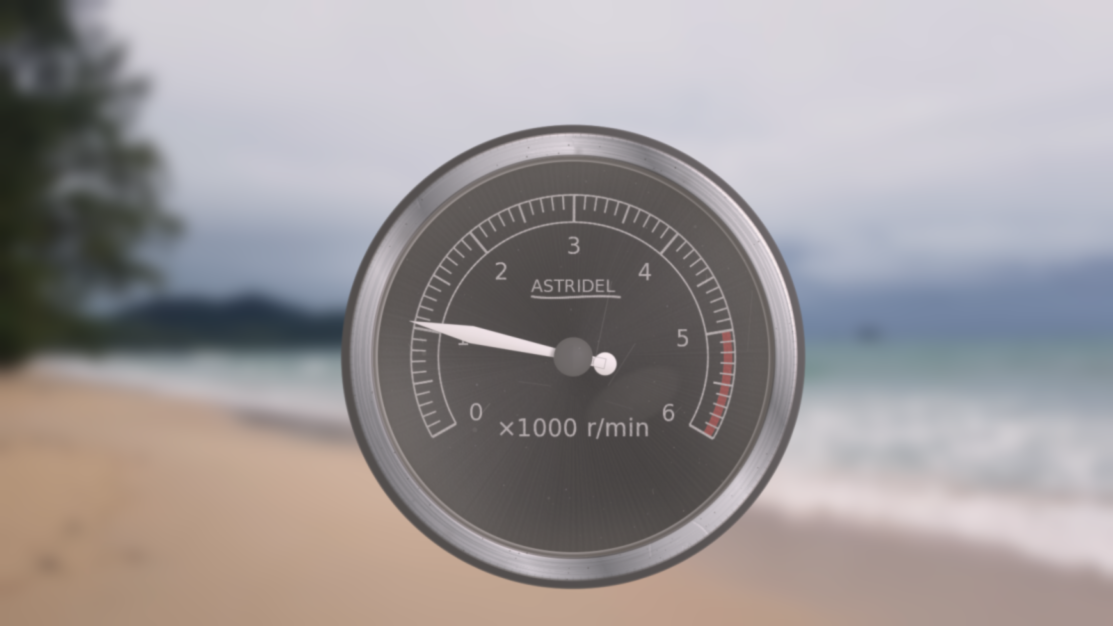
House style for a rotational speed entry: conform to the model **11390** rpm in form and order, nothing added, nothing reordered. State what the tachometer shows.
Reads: **1050** rpm
